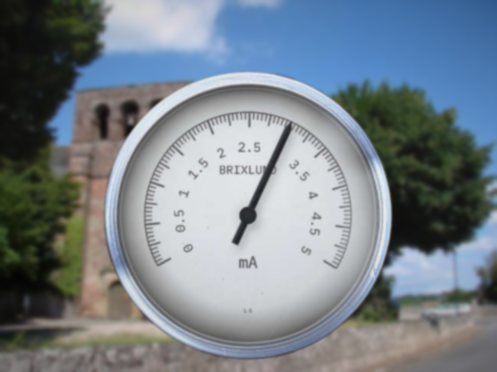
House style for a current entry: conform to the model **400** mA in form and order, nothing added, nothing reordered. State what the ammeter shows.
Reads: **3** mA
